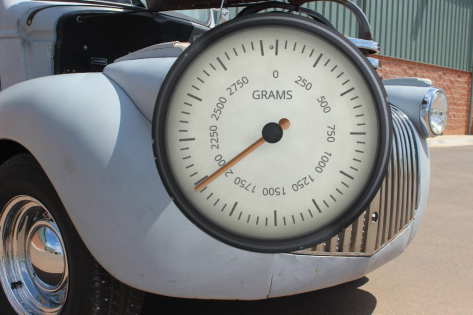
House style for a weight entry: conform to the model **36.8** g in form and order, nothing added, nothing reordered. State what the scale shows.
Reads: **1975** g
